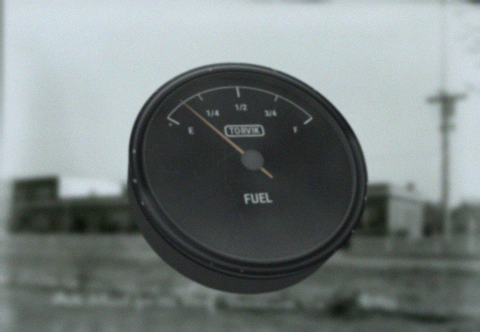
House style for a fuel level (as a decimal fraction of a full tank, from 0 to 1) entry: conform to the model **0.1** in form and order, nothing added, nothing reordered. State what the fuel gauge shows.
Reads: **0.125**
